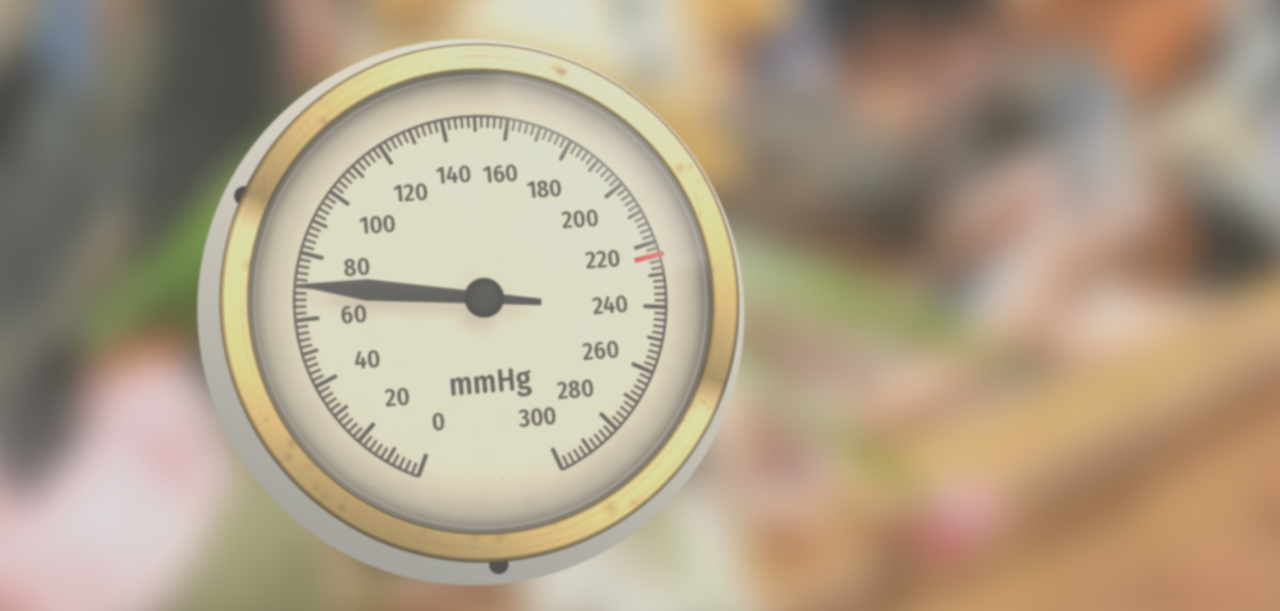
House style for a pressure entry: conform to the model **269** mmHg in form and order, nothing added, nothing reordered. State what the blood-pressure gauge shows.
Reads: **70** mmHg
